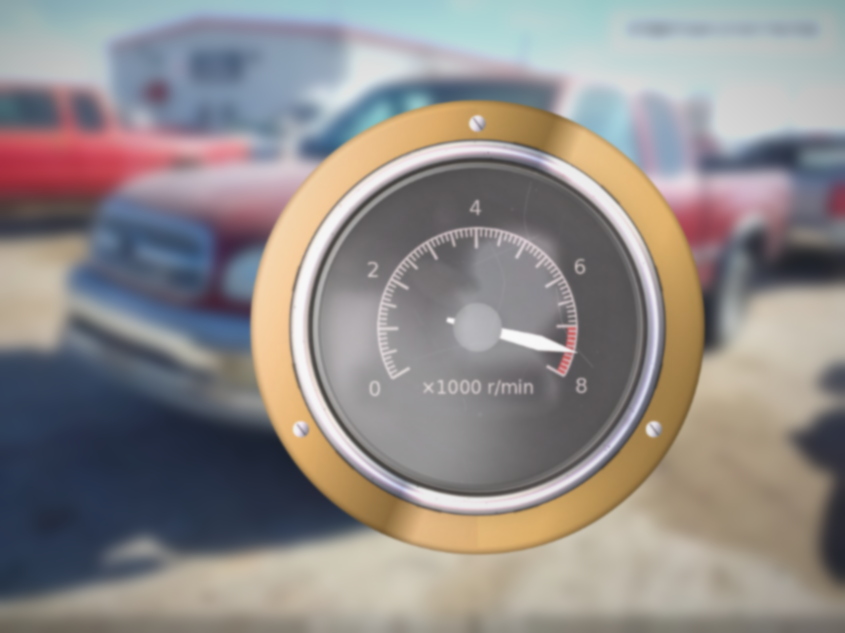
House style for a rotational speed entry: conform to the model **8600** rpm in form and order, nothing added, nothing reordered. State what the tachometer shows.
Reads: **7500** rpm
